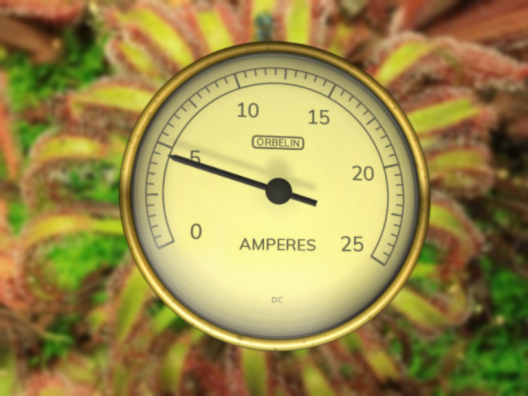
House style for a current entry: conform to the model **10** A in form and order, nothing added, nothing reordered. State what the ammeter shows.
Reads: **4.5** A
